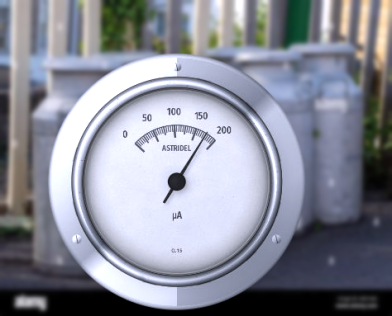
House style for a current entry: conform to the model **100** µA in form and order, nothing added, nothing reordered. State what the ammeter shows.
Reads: **175** µA
